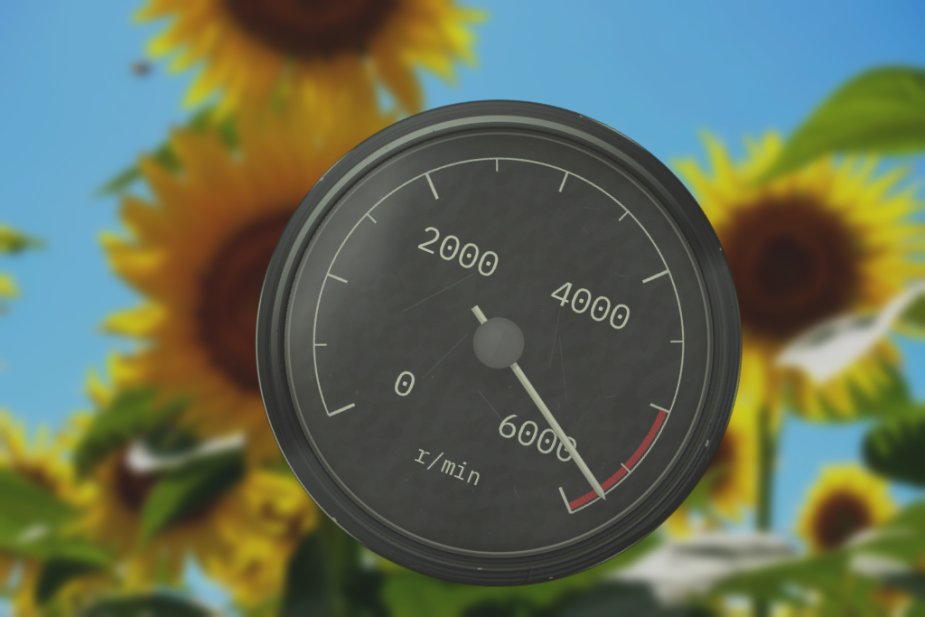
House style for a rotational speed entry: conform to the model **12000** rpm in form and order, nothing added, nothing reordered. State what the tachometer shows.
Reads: **5750** rpm
